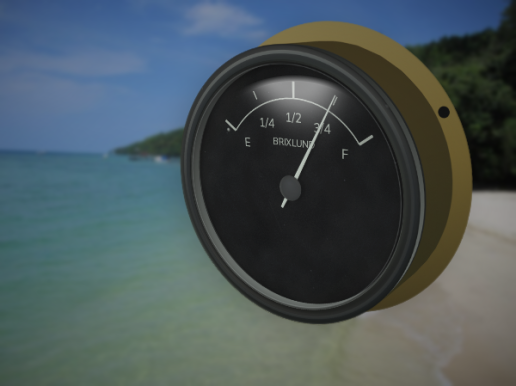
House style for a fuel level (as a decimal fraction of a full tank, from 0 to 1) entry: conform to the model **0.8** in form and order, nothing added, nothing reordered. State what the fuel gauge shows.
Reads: **0.75**
